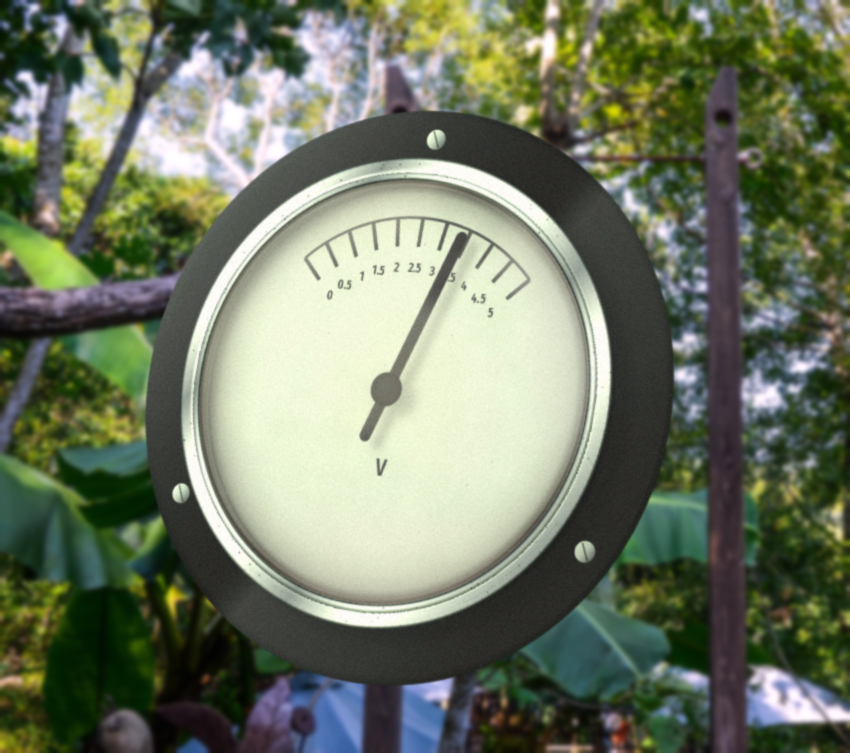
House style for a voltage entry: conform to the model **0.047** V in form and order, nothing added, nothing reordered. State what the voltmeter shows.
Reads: **3.5** V
